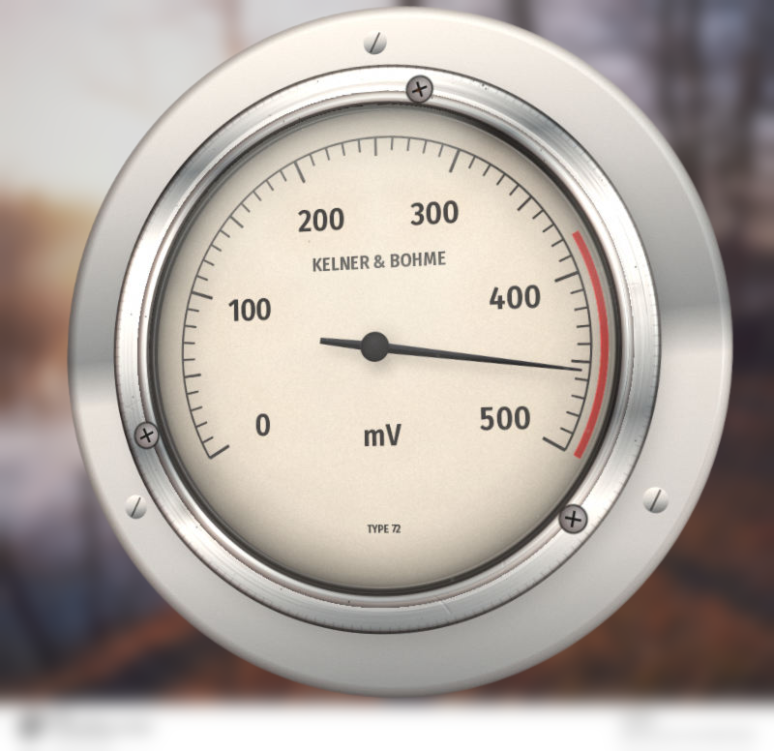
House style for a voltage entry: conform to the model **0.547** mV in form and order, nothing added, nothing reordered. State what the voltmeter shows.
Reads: **455** mV
